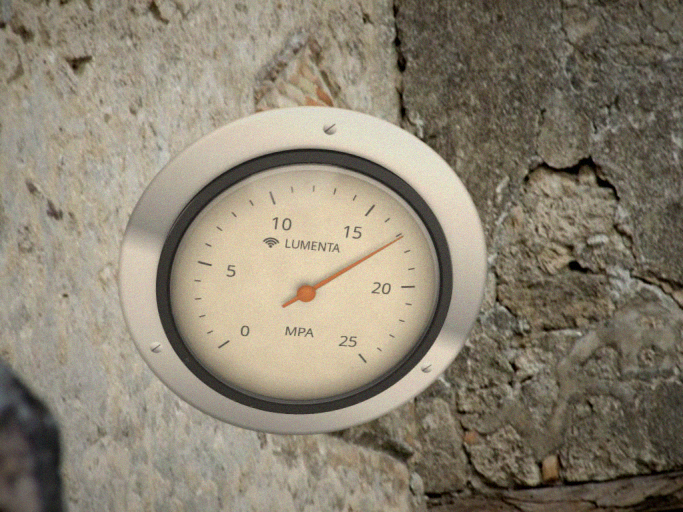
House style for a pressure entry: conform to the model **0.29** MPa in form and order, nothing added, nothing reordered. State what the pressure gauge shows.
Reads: **17** MPa
